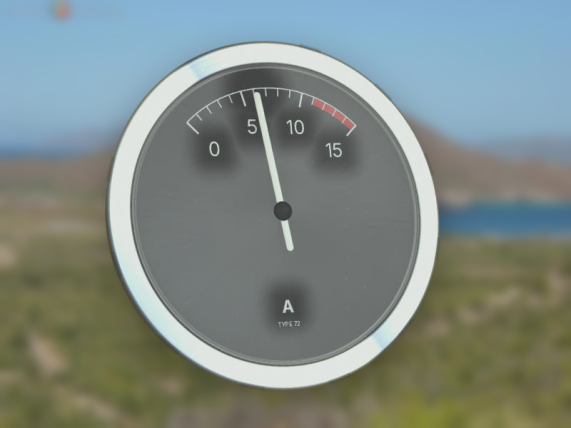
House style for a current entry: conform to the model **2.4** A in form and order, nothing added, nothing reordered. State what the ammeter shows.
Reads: **6** A
